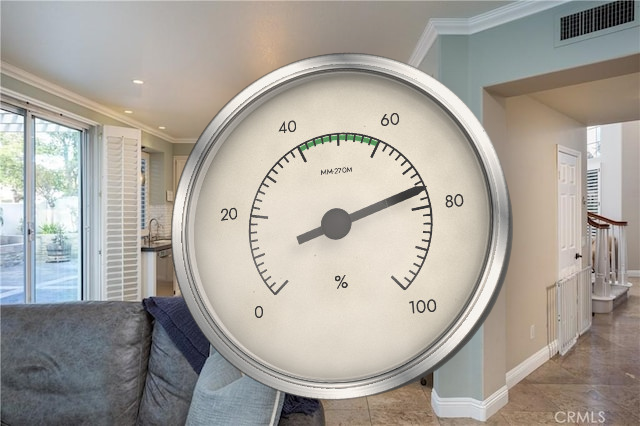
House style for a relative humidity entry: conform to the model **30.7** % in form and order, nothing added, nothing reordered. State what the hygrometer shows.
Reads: **76** %
